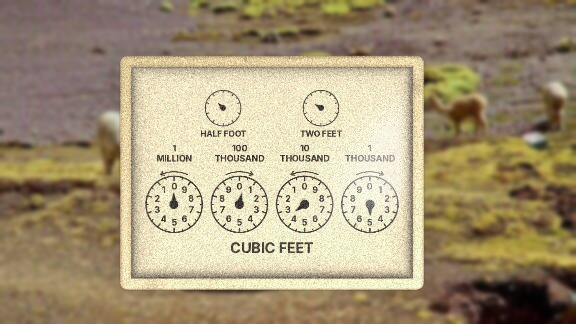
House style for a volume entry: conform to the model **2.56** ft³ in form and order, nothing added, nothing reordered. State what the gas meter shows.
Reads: **3500** ft³
